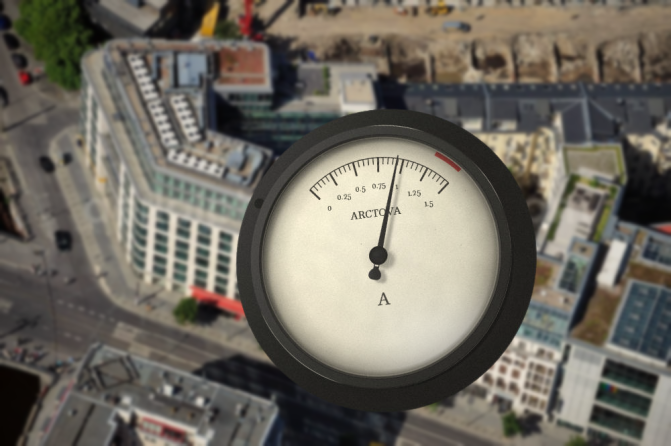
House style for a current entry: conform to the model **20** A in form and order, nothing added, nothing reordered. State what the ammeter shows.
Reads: **0.95** A
